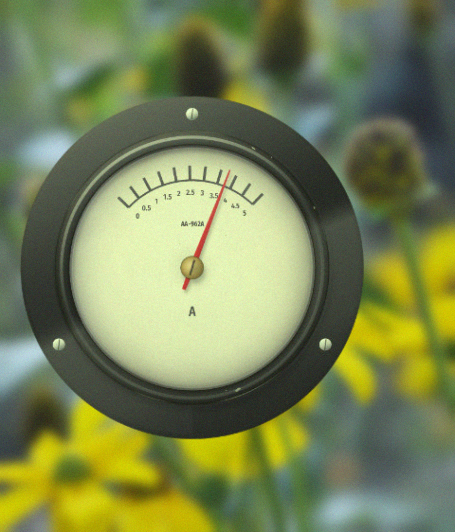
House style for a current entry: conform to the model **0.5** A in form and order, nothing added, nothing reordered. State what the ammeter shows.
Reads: **3.75** A
